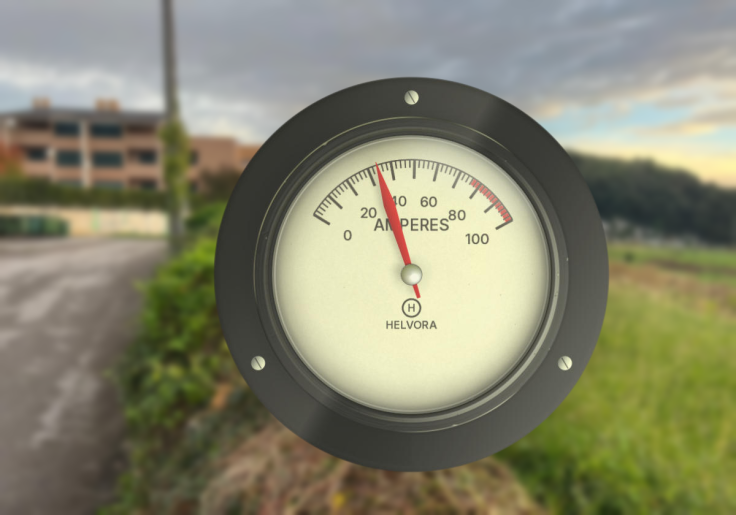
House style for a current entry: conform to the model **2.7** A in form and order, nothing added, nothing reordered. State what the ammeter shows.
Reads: **34** A
